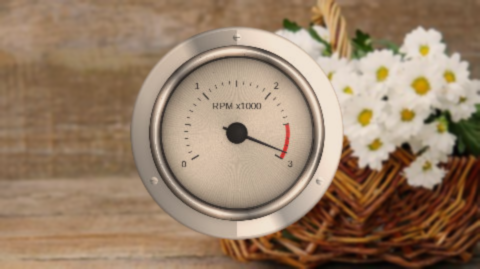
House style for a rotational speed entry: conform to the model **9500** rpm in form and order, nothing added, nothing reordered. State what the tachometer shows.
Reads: **2900** rpm
